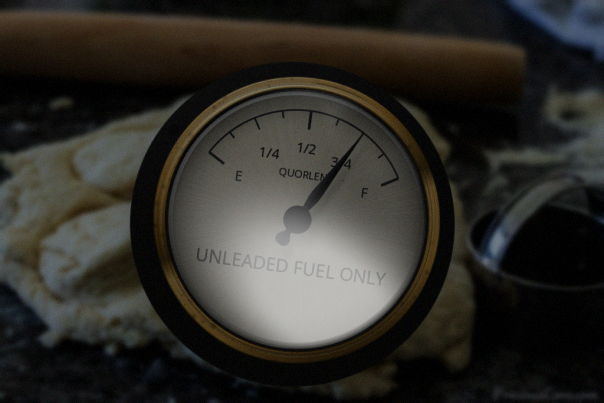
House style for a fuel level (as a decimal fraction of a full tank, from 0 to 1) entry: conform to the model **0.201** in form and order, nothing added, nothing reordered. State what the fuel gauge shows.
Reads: **0.75**
